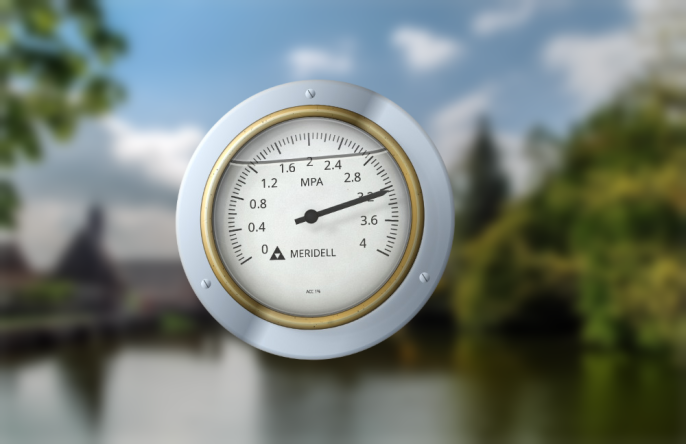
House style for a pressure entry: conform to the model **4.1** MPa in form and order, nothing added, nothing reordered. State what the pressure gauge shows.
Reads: **3.25** MPa
